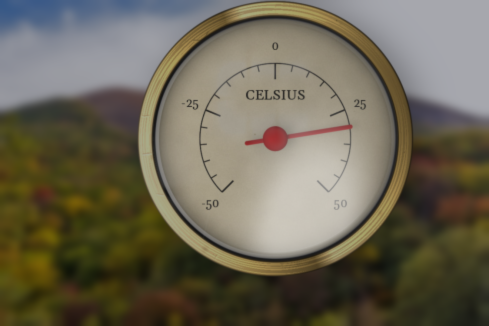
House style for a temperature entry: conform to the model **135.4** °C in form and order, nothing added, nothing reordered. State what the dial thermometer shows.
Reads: **30** °C
